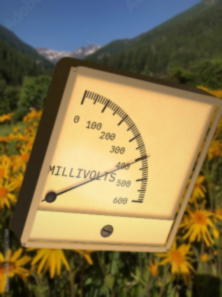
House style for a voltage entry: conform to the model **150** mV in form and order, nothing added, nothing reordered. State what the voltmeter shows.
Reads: **400** mV
